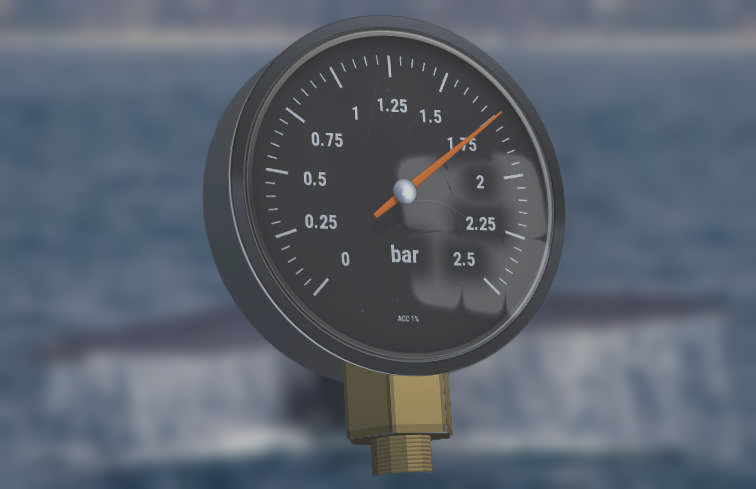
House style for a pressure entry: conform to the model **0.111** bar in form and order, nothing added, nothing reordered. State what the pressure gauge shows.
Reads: **1.75** bar
